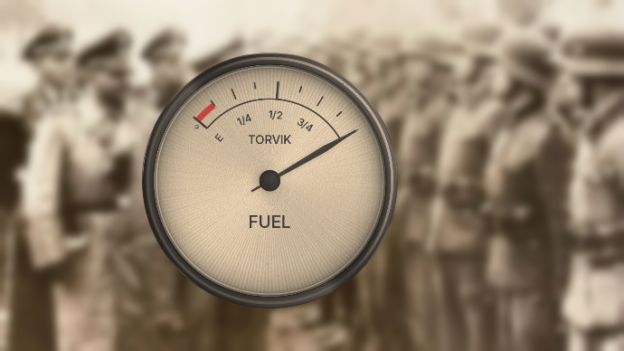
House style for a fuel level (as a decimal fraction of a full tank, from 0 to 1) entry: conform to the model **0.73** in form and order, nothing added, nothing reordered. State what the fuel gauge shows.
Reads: **1**
